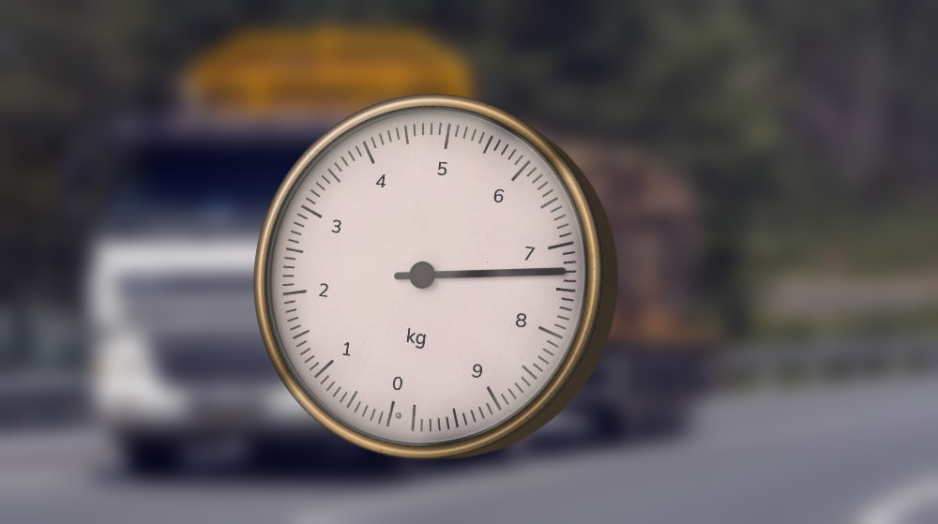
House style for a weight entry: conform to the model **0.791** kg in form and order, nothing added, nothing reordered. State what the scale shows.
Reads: **7.3** kg
